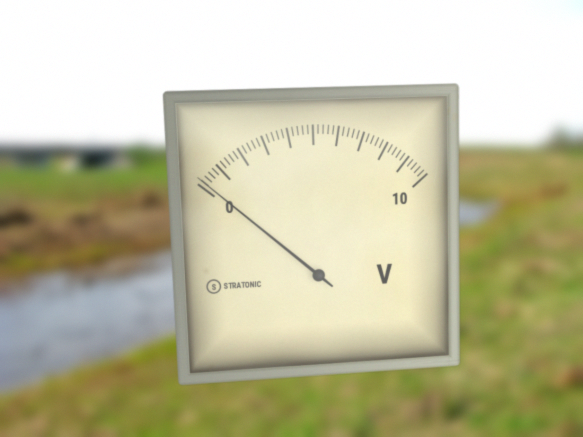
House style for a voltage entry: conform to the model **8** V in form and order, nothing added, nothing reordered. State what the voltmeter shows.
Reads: **0.2** V
